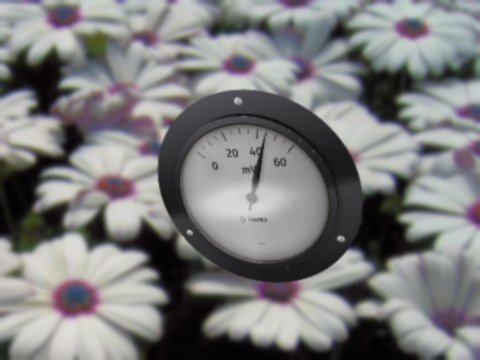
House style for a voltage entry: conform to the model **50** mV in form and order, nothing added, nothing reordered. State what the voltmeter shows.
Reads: **45** mV
